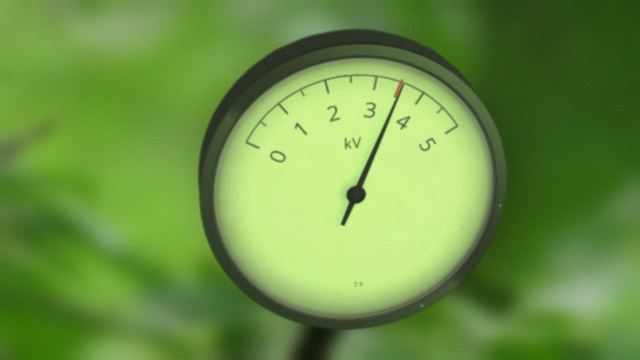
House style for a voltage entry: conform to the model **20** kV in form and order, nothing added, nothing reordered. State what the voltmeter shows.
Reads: **3.5** kV
